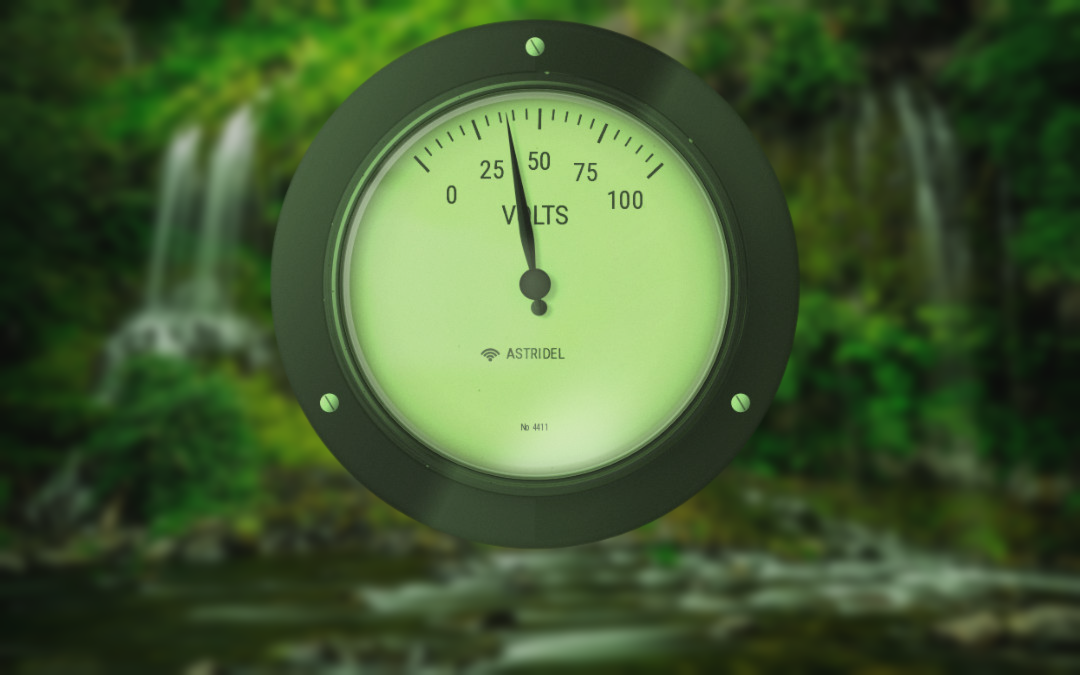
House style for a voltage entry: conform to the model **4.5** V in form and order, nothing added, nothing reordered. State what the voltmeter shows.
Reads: **37.5** V
